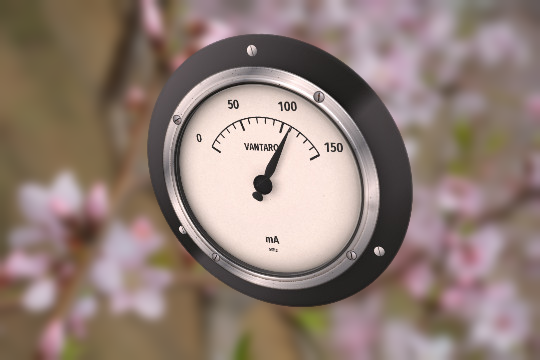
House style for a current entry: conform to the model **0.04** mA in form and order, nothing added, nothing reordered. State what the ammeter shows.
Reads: **110** mA
